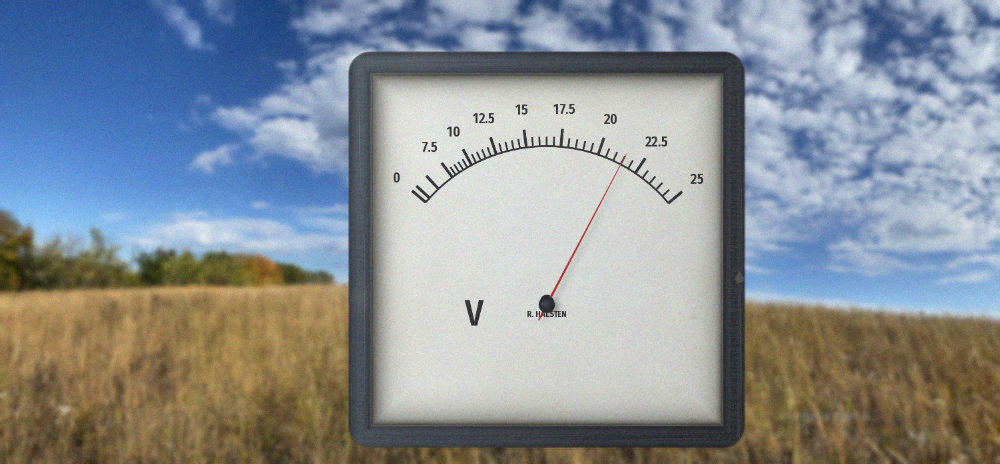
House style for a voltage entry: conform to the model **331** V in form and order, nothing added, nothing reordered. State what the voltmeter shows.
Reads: **21.5** V
